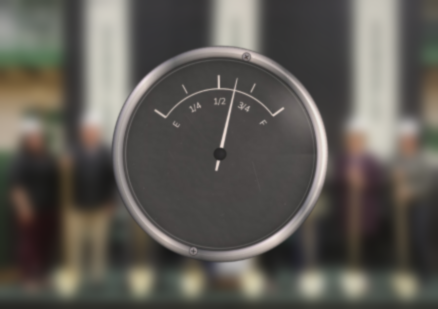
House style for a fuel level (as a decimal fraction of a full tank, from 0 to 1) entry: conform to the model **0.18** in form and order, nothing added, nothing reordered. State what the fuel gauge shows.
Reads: **0.625**
